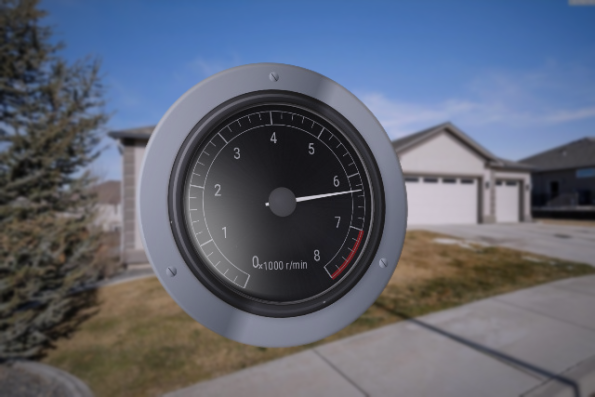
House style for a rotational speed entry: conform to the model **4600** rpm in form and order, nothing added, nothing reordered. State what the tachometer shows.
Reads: **6300** rpm
